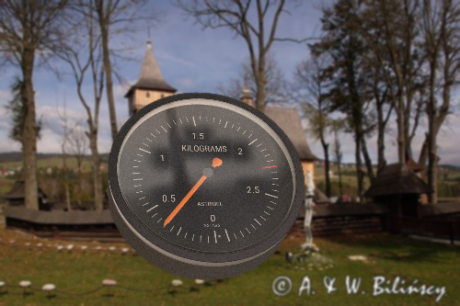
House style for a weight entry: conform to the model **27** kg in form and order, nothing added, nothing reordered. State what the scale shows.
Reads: **0.35** kg
